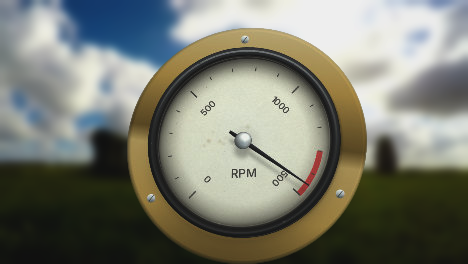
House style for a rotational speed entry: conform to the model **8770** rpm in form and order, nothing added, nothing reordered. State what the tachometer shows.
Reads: **1450** rpm
